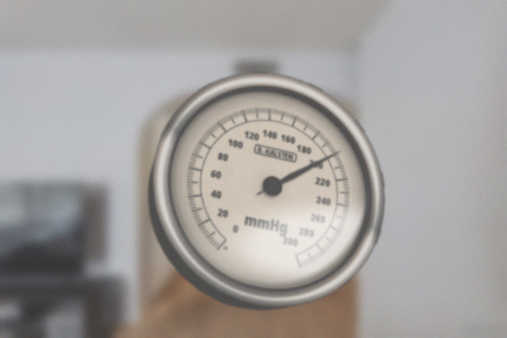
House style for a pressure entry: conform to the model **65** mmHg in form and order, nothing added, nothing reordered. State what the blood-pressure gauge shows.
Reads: **200** mmHg
